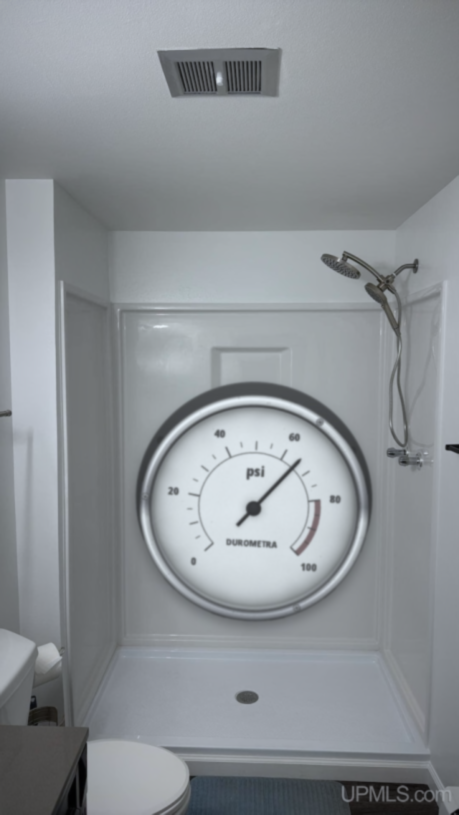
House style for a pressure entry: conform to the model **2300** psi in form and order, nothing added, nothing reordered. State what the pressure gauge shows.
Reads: **65** psi
